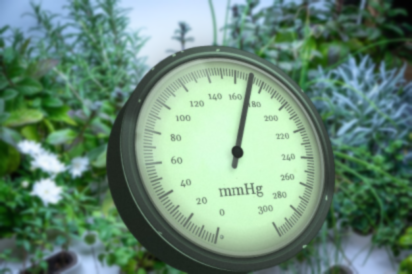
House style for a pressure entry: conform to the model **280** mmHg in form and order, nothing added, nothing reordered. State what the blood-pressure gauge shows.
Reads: **170** mmHg
